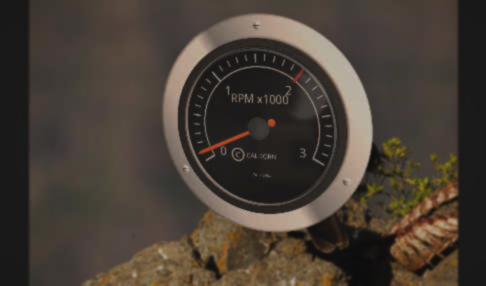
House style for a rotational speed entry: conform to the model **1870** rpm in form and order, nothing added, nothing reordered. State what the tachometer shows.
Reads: **100** rpm
